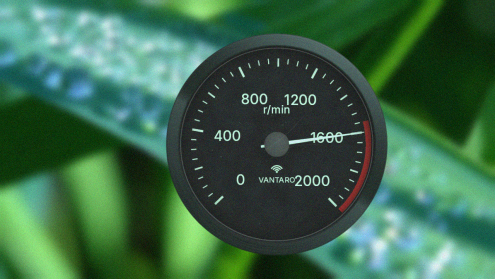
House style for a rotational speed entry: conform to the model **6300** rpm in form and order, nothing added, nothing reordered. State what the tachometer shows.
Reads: **1600** rpm
